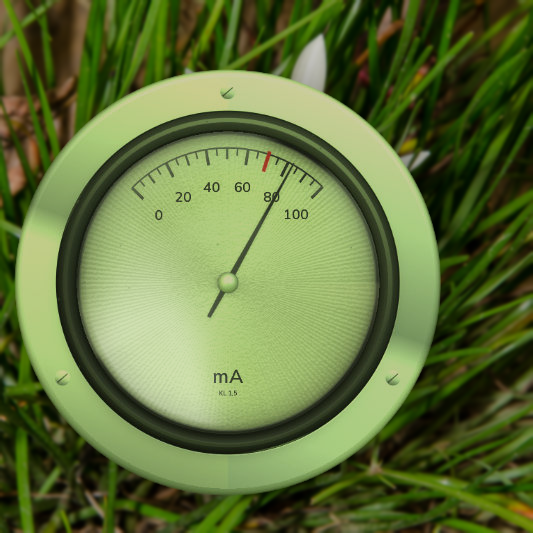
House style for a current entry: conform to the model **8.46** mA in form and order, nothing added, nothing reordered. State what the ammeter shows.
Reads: **82.5** mA
